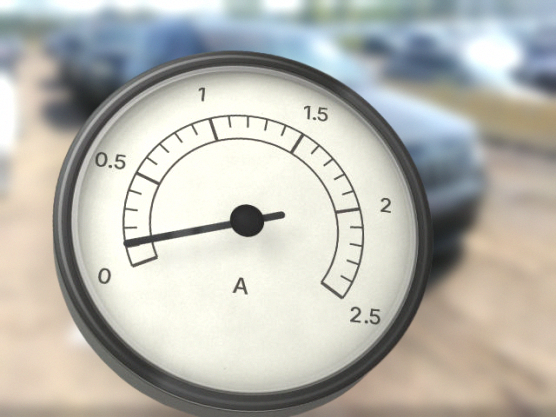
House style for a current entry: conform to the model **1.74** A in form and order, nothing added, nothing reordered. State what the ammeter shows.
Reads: **0.1** A
